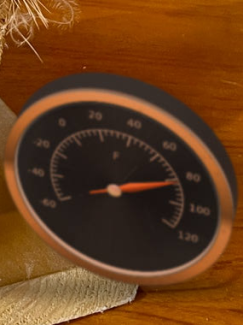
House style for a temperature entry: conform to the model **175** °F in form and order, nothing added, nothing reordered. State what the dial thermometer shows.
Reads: **80** °F
